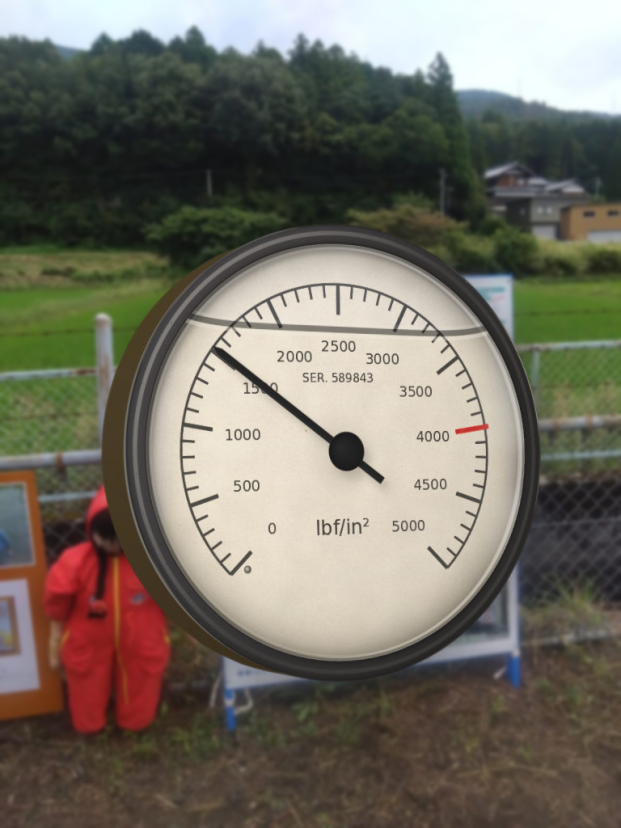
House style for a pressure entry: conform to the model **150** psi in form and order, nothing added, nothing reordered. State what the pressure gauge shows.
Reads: **1500** psi
